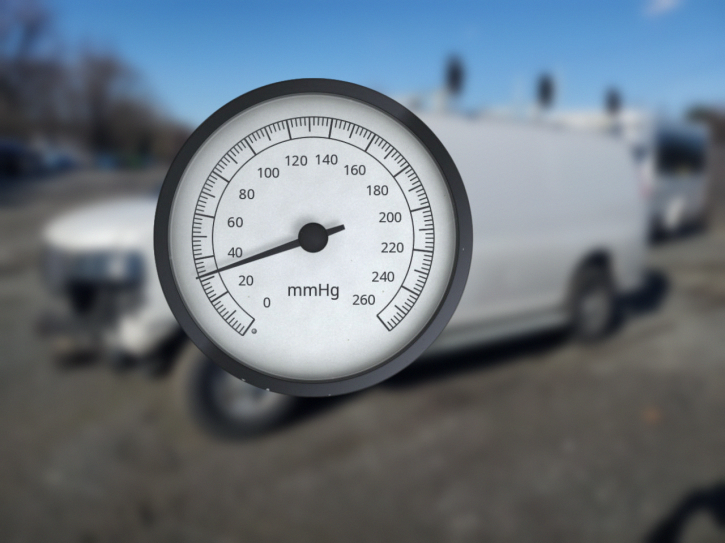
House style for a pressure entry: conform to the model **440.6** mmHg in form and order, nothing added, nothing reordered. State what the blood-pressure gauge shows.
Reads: **32** mmHg
